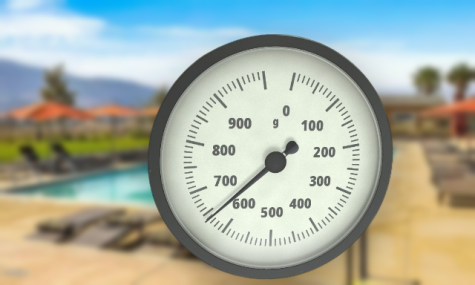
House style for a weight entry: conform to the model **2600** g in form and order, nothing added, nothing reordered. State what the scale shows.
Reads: **640** g
